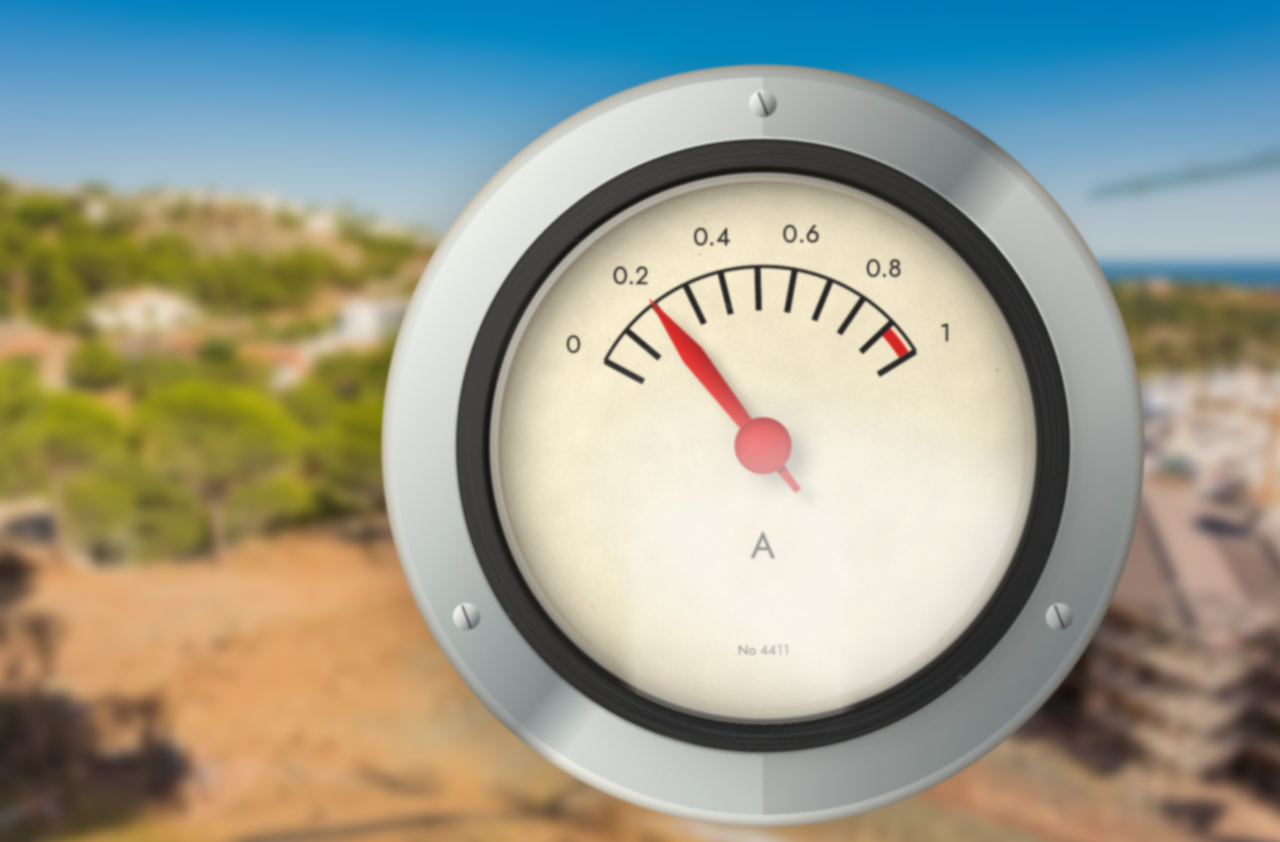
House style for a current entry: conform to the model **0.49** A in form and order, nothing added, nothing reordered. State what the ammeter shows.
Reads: **0.2** A
